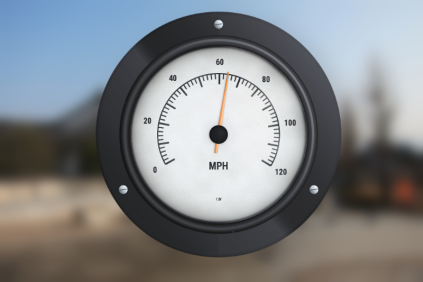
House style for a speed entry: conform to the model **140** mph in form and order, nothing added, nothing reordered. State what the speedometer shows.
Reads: **64** mph
